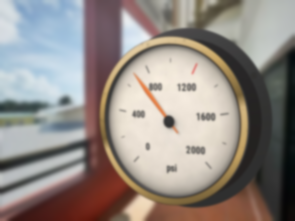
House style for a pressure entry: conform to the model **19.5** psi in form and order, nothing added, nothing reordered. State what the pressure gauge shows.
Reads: **700** psi
